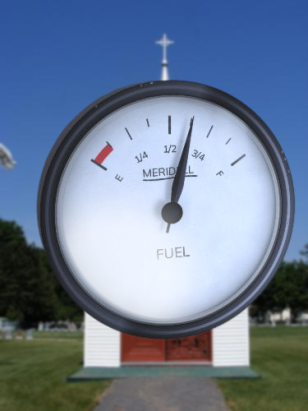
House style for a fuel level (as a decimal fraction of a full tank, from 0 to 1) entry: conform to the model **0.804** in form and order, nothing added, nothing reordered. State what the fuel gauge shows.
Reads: **0.625**
